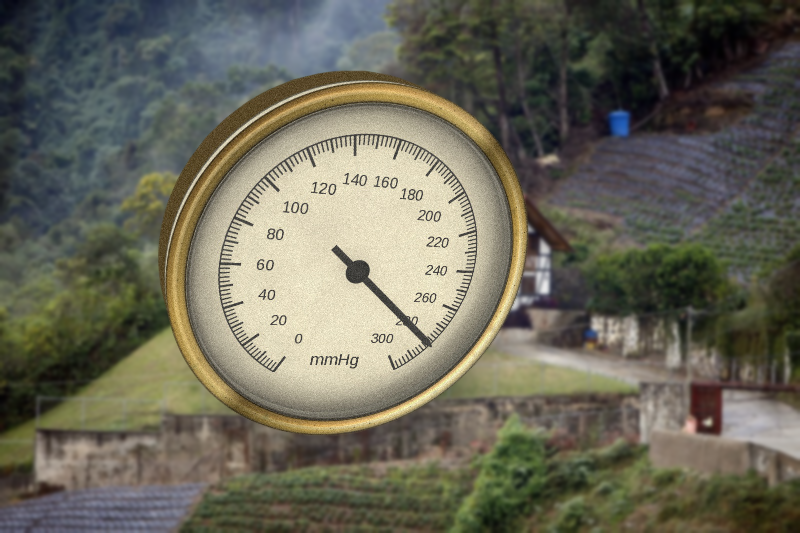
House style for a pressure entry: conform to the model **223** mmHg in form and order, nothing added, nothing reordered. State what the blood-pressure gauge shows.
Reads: **280** mmHg
